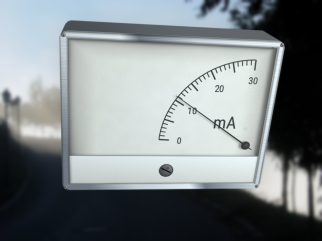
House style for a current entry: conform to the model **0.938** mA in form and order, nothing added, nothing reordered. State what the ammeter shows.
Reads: **11** mA
